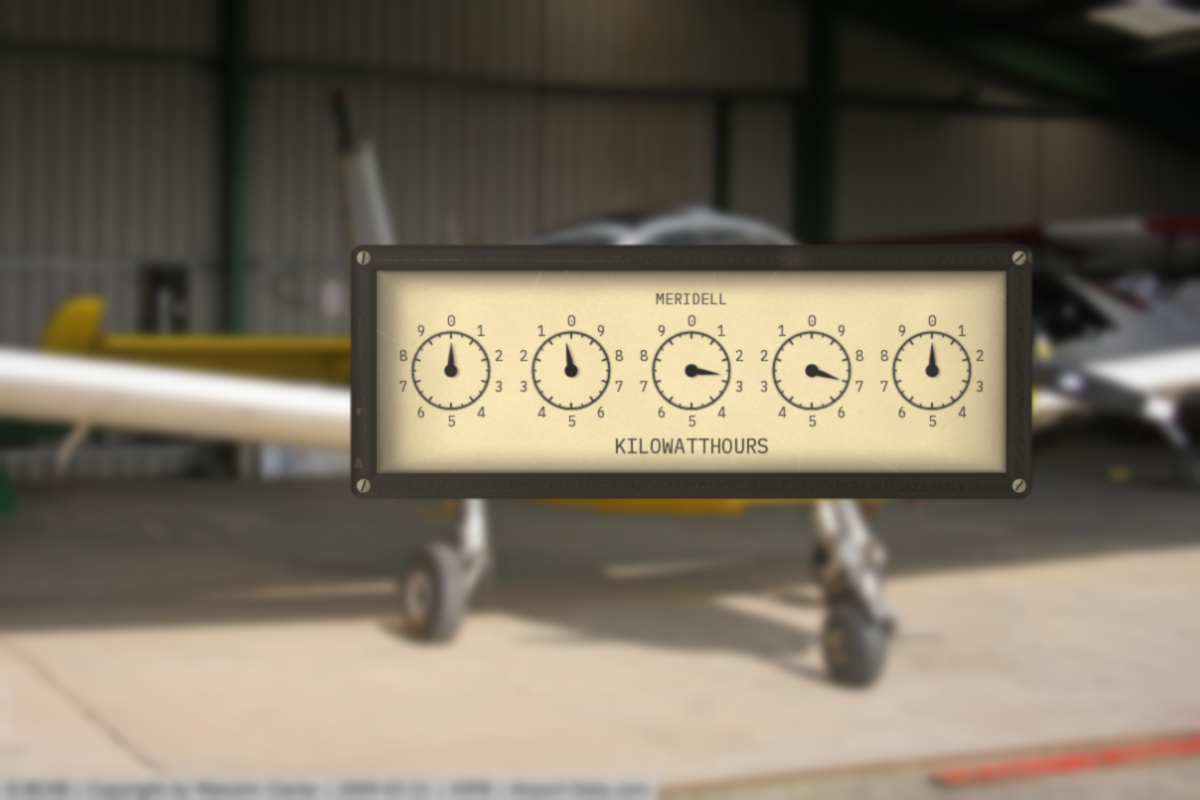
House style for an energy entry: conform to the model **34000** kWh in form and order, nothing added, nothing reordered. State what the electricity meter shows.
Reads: **270** kWh
